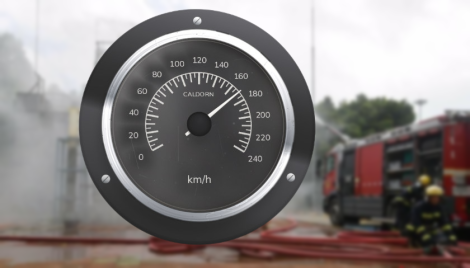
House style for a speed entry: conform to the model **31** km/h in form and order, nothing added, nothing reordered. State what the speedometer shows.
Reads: **170** km/h
